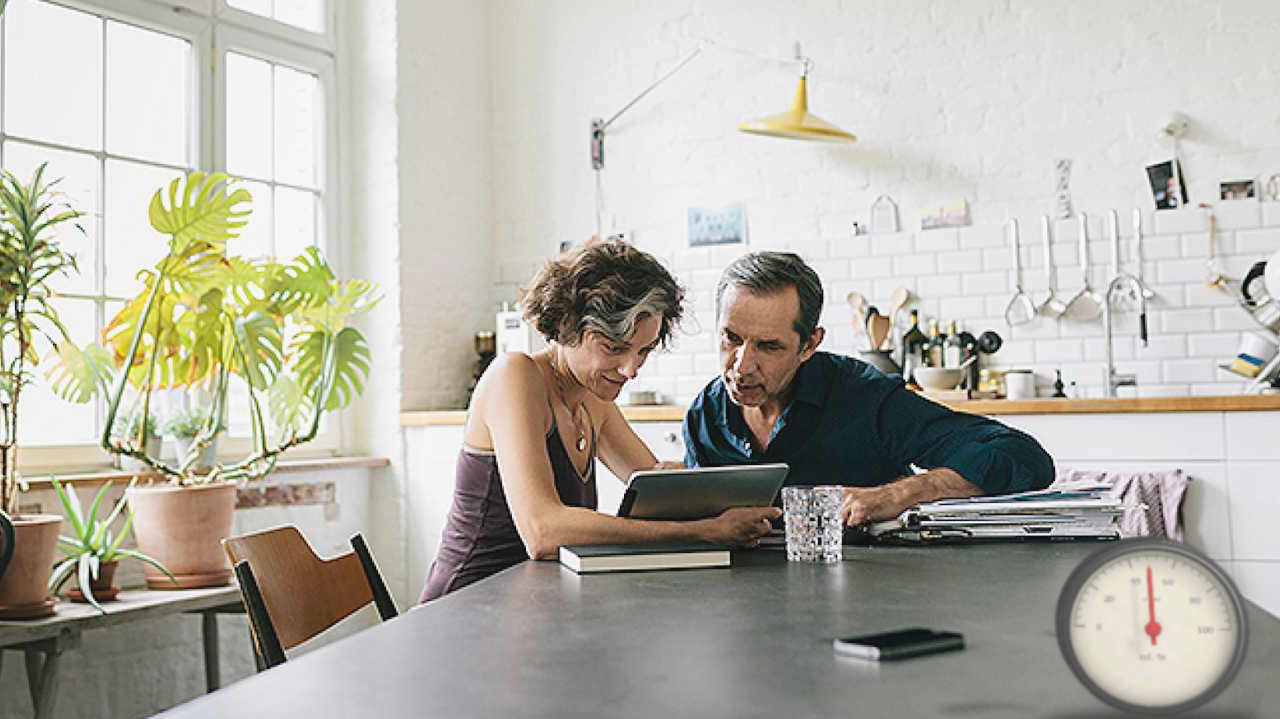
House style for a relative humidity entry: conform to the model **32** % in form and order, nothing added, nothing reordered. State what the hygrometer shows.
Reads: **48** %
